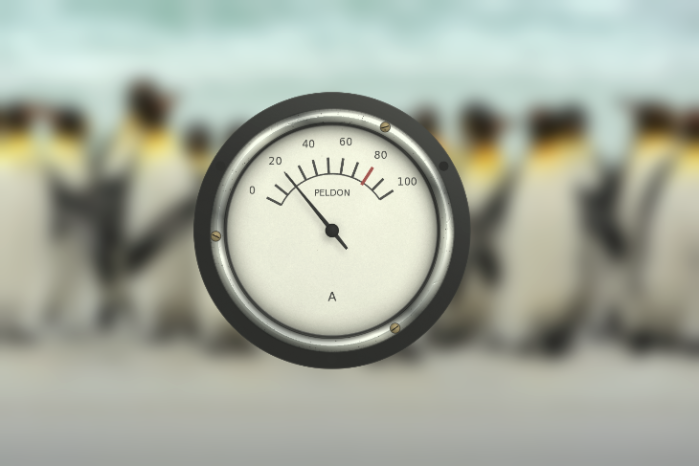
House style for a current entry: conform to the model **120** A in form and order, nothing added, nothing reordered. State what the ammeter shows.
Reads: **20** A
